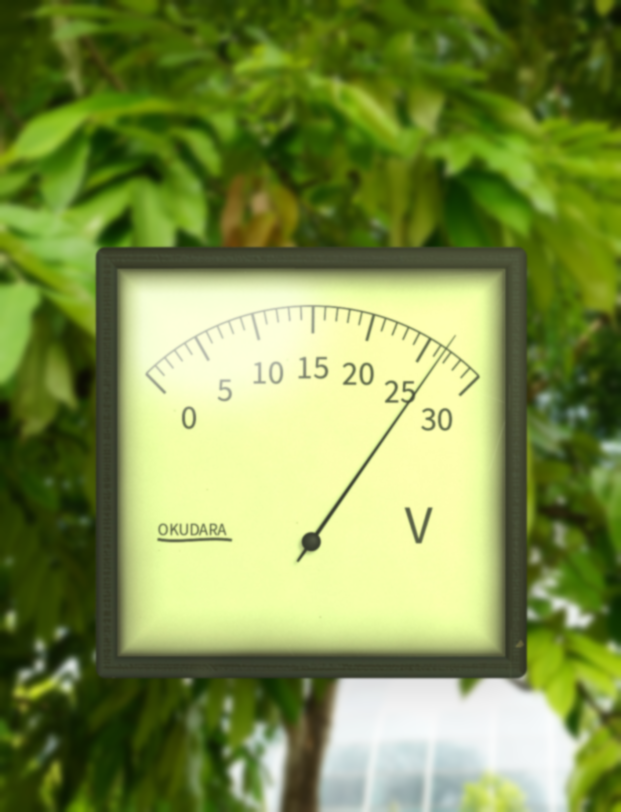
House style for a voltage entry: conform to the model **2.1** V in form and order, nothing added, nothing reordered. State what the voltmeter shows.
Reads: **26.5** V
